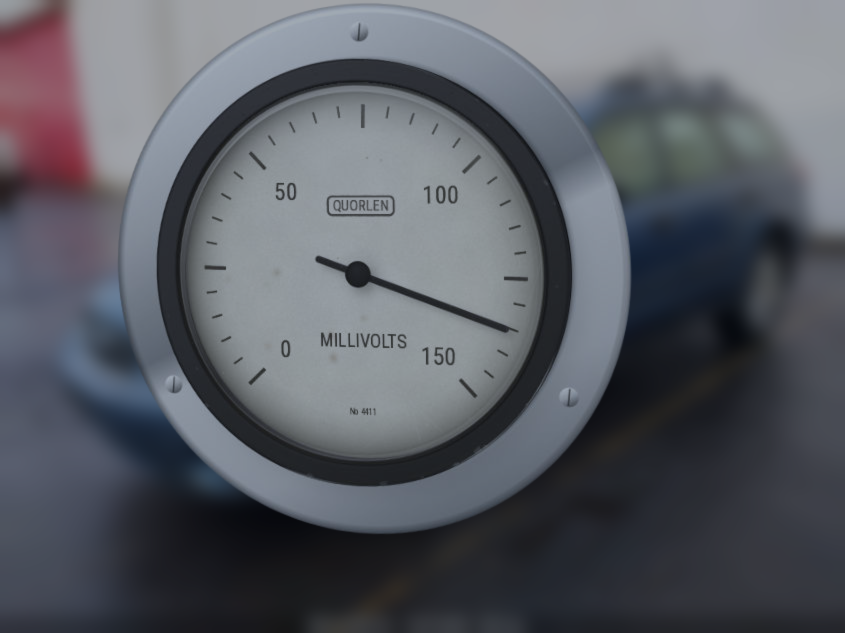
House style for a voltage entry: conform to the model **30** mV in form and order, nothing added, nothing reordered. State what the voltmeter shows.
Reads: **135** mV
